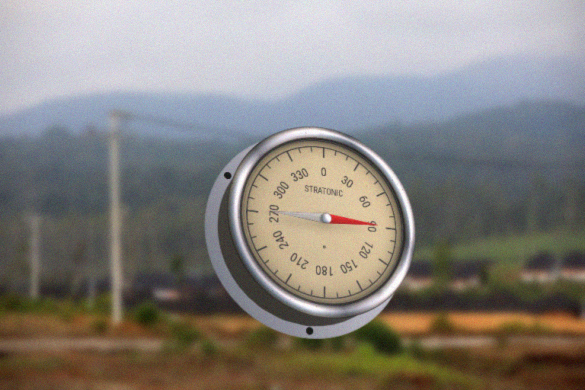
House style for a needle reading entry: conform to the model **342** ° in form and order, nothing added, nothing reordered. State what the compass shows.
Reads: **90** °
